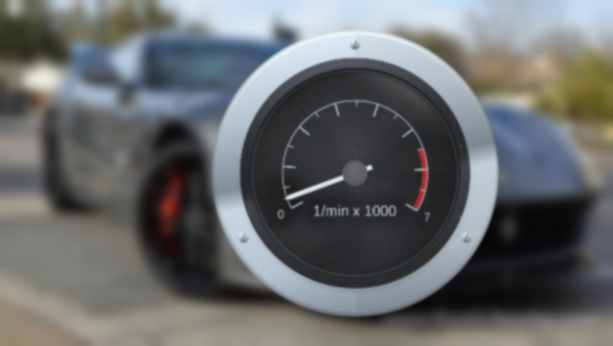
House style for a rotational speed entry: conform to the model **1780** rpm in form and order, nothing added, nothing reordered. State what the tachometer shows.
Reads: **250** rpm
